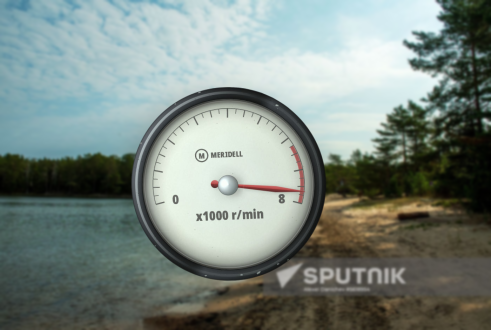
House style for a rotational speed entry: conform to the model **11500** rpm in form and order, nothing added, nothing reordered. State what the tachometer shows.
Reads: **7625** rpm
